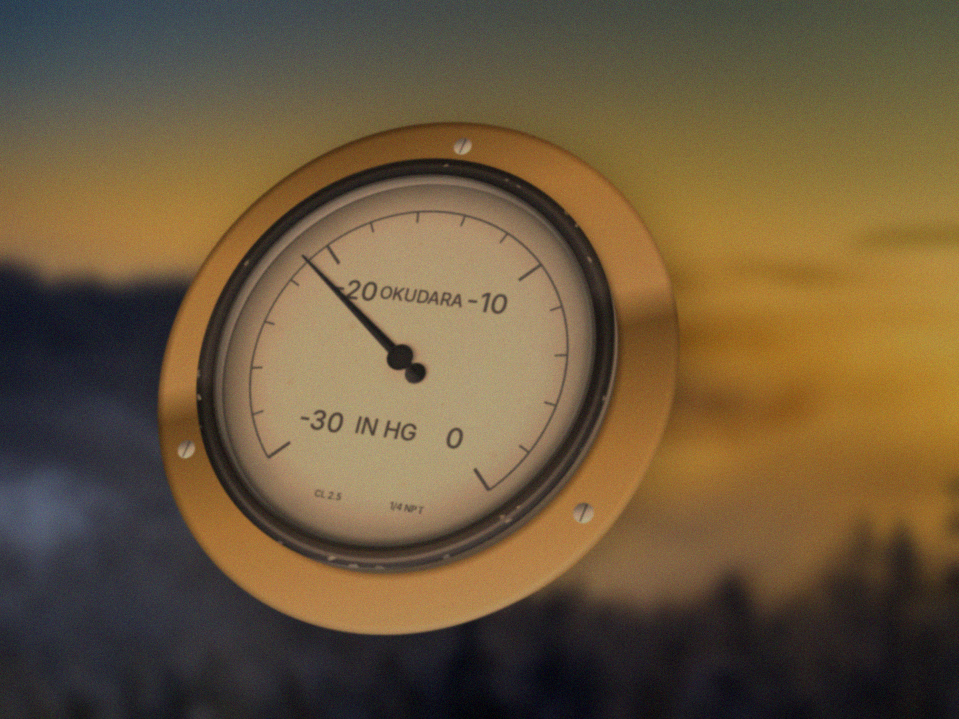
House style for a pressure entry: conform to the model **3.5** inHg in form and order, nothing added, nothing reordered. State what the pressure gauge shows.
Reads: **-21** inHg
